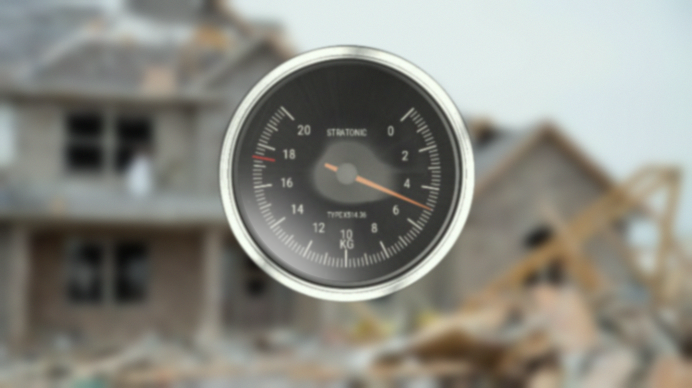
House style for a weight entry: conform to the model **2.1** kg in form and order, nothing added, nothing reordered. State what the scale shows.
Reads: **5** kg
